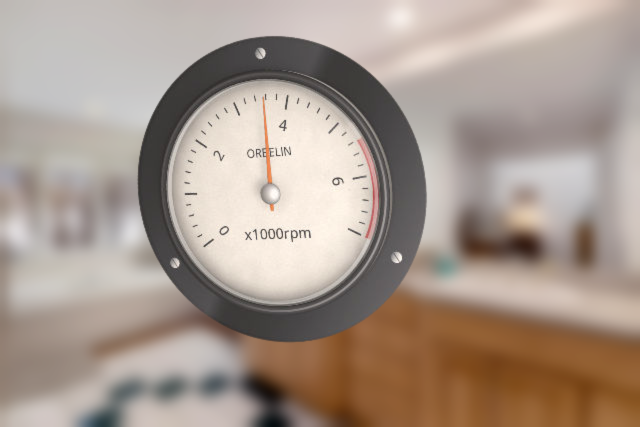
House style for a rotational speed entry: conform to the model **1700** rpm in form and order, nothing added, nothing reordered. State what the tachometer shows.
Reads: **3600** rpm
